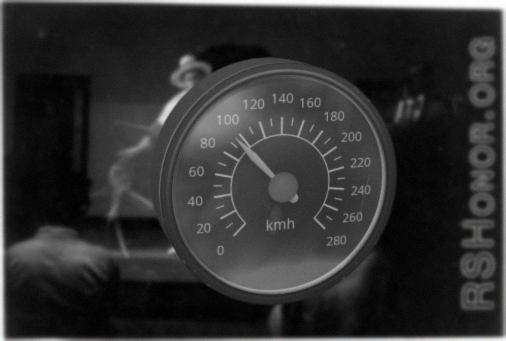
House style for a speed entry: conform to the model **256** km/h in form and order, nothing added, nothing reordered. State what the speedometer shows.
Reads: **95** km/h
